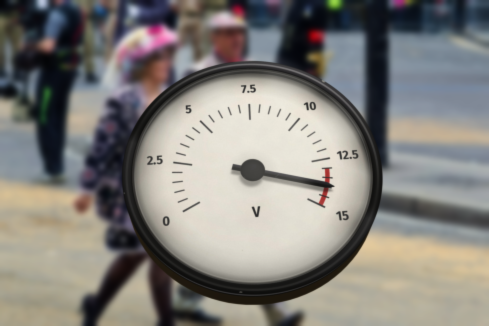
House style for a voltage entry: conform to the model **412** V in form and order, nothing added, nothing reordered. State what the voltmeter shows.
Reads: **14** V
